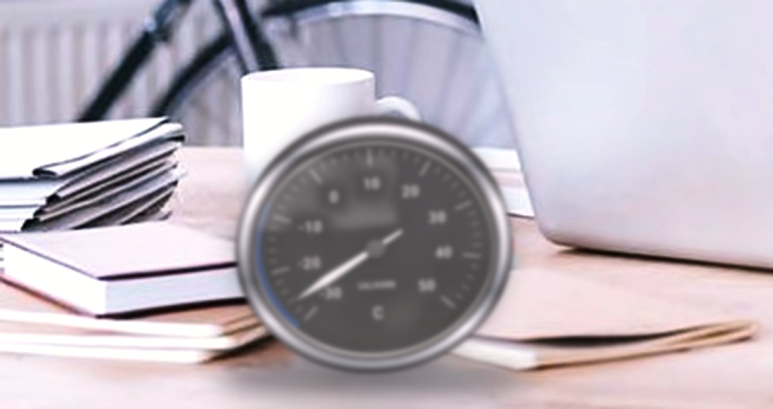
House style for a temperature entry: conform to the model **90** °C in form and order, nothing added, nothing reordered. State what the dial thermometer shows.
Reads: **-26** °C
